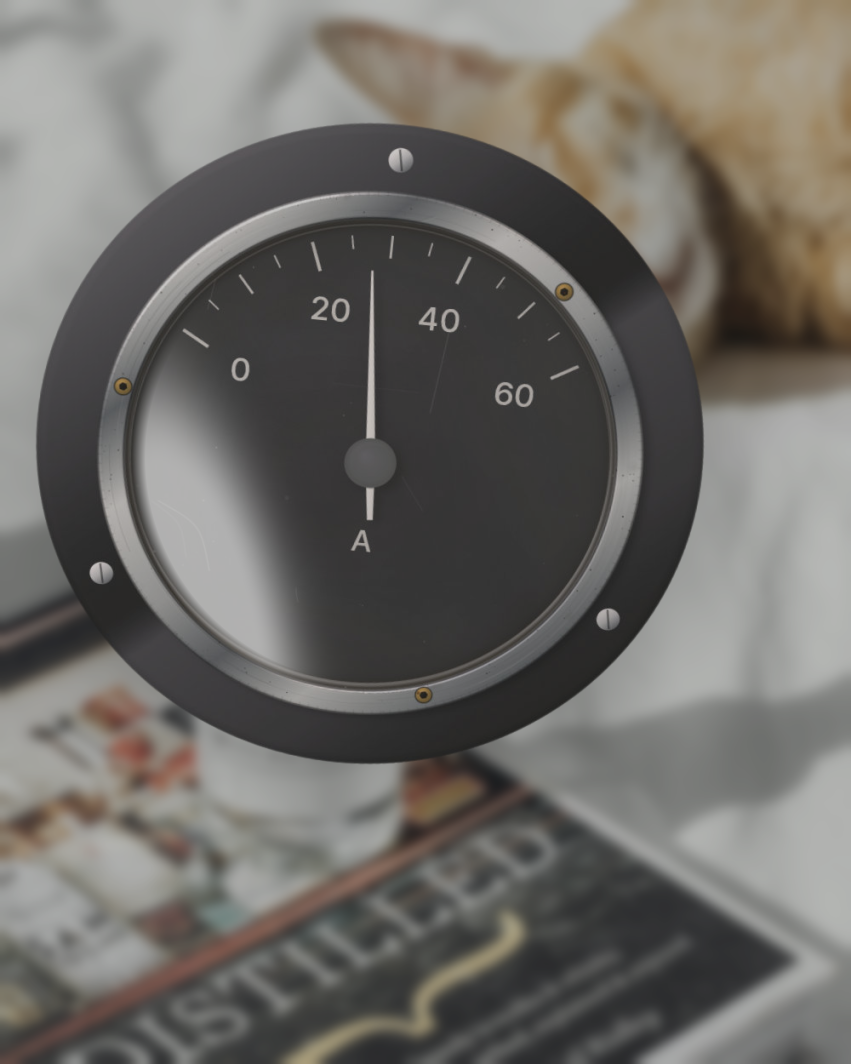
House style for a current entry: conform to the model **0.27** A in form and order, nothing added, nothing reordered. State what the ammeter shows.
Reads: **27.5** A
